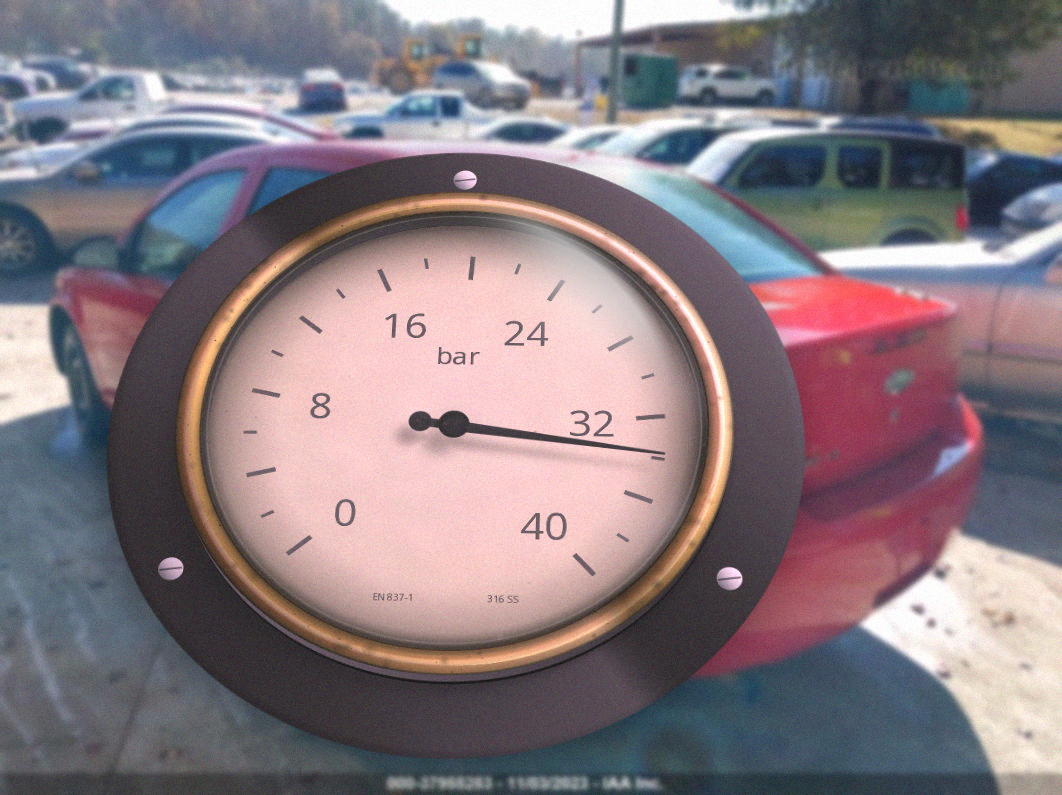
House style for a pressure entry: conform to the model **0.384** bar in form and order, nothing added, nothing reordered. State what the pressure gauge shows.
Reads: **34** bar
